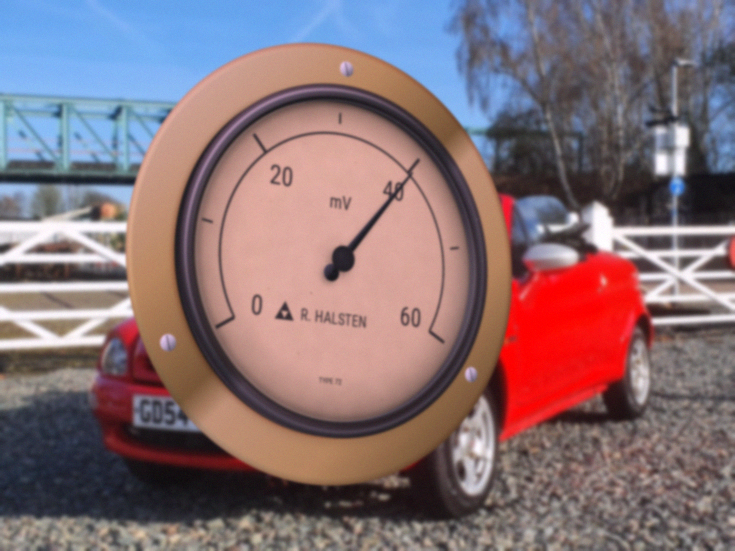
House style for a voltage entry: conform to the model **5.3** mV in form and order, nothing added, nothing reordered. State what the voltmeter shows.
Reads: **40** mV
